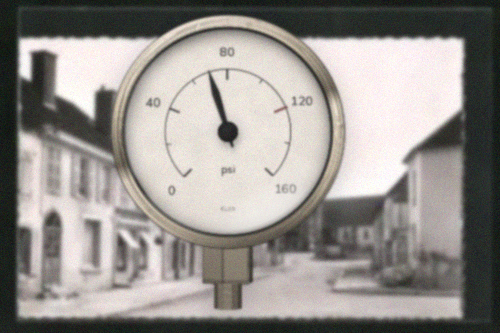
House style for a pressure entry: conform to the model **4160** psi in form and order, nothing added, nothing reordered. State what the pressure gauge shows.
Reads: **70** psi
